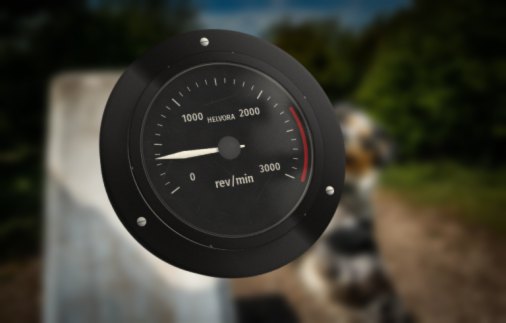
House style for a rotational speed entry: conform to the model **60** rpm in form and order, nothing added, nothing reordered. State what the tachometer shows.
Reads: **350** rpm
